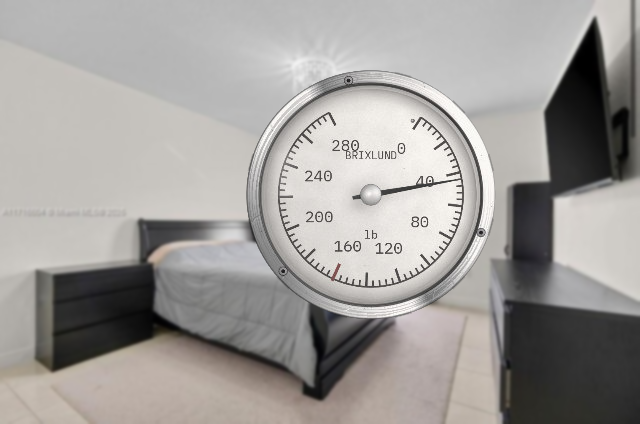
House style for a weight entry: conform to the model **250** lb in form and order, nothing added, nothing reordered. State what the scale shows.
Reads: **44** lb
